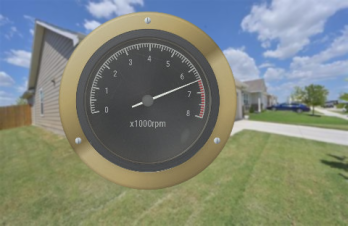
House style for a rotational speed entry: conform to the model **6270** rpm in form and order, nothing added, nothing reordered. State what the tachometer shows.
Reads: **6500** rpm
